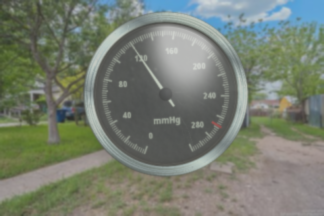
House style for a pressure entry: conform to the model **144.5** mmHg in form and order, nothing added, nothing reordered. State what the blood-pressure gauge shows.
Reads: **120** mmHg
